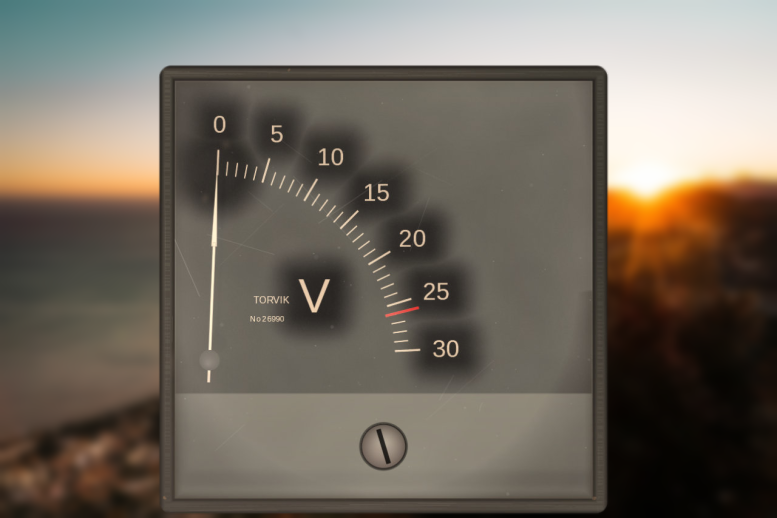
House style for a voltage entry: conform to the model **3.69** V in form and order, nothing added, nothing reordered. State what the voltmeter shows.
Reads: **0** V
